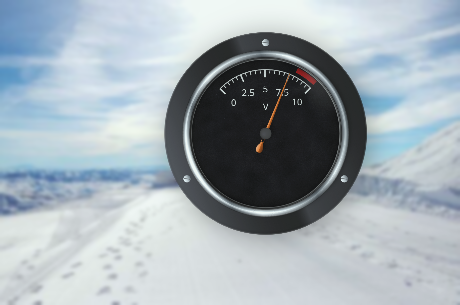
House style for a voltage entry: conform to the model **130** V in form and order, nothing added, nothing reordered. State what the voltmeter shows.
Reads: **7.5** V
